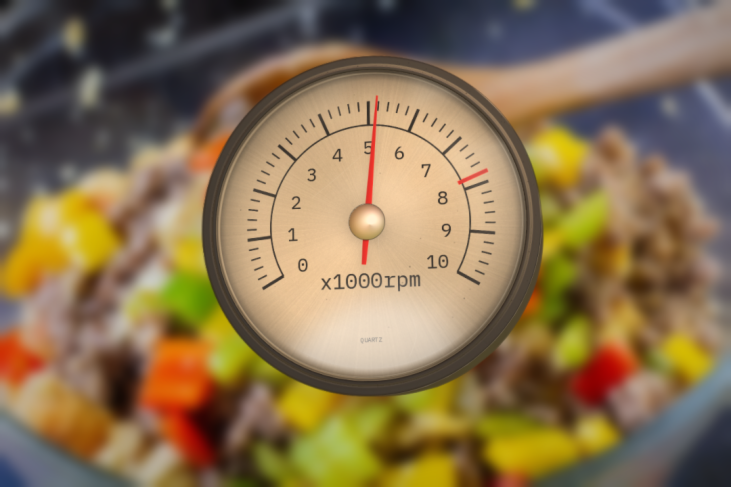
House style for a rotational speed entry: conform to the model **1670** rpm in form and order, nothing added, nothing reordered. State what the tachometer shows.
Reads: **5200** rpm
